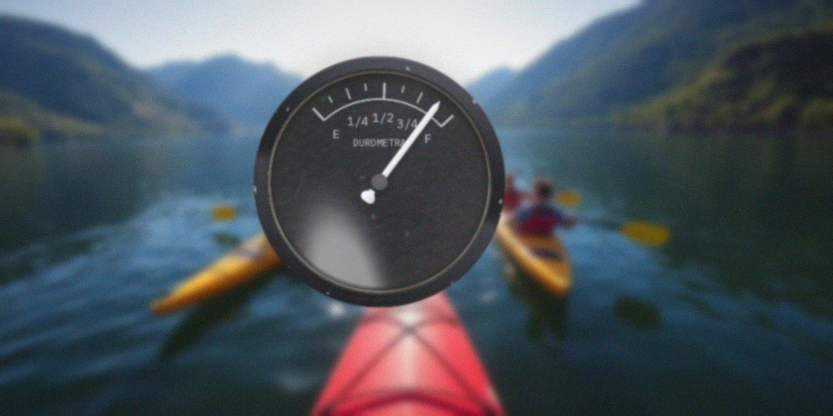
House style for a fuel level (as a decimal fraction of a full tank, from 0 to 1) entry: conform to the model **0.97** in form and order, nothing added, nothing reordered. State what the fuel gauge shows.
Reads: **0.875**
